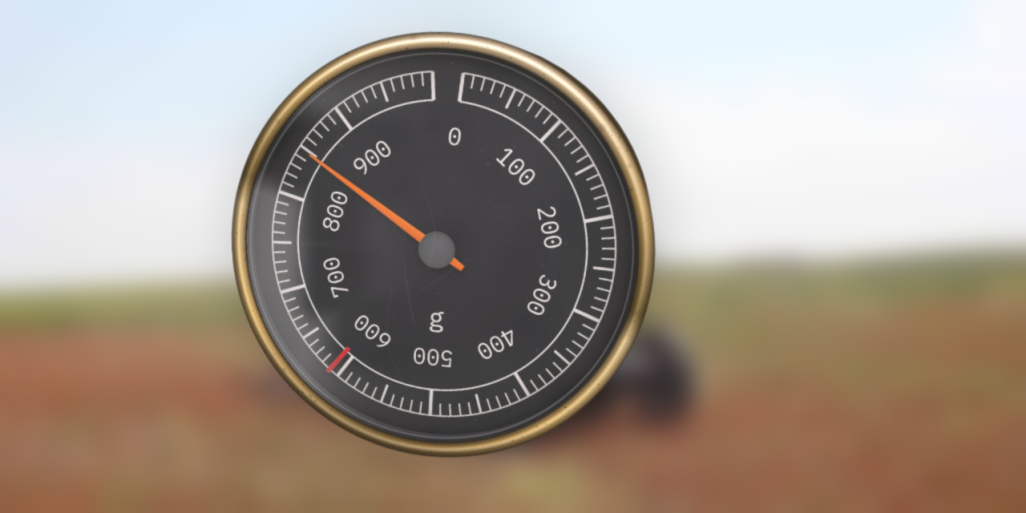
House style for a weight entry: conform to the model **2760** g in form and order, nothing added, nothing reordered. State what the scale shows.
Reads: **850** g
